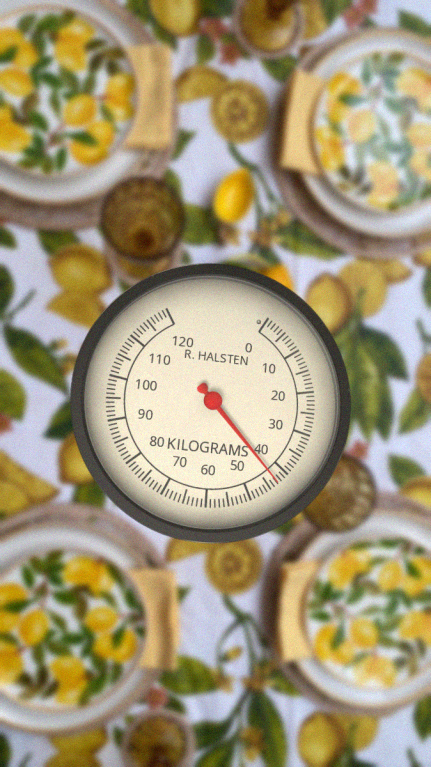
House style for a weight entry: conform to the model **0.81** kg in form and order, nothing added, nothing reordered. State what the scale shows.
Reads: **43** kg
